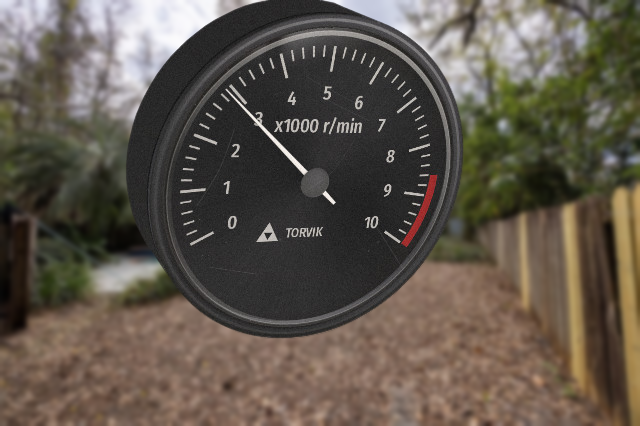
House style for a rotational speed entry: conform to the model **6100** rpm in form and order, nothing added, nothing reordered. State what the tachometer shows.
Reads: **2900** rpm
